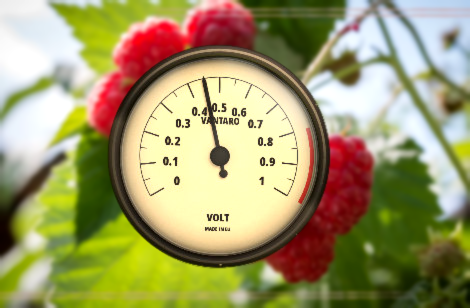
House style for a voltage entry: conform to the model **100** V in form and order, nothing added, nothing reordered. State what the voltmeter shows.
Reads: **0.45** V
